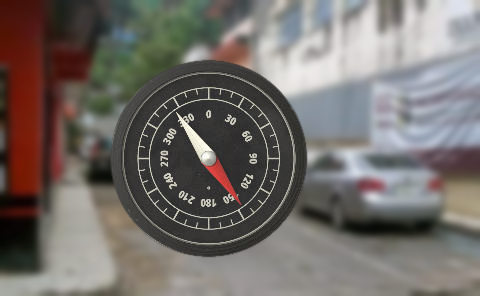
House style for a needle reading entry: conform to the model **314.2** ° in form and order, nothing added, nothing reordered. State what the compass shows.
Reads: **145** °
